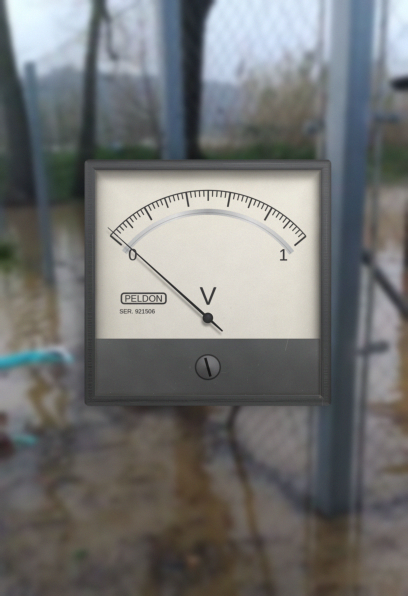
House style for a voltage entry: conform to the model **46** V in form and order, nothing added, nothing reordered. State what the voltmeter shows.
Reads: **0.02** V
